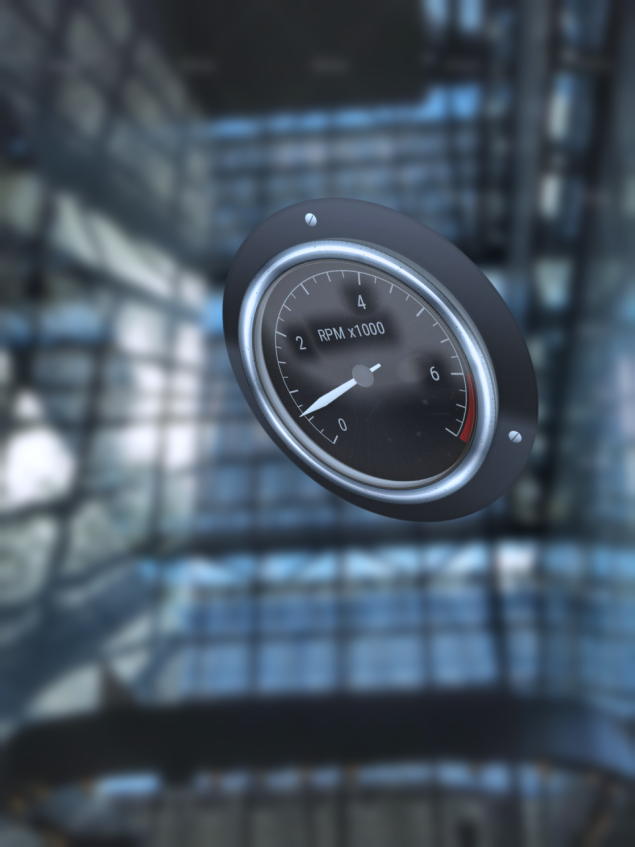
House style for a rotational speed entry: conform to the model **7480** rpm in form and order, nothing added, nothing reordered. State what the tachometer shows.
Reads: **625** rpm
